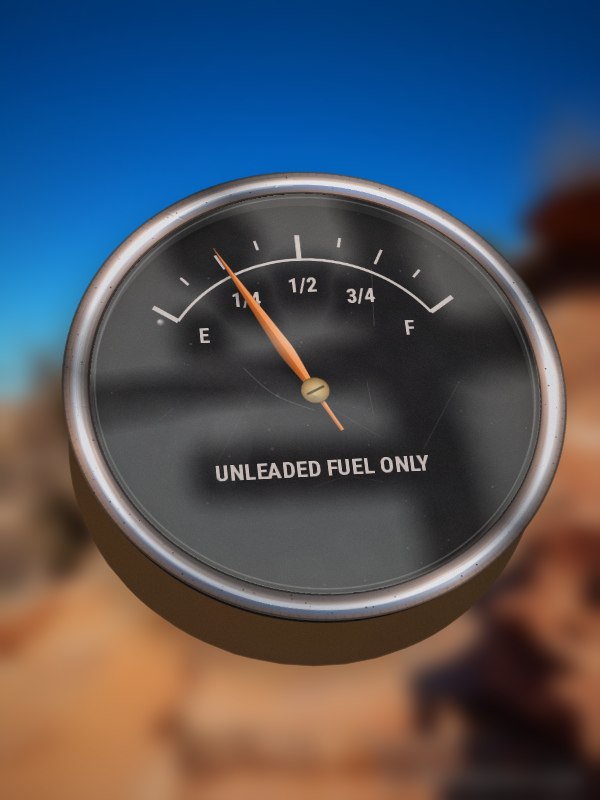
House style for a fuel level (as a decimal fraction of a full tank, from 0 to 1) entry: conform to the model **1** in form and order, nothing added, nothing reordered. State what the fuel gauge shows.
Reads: **0.25**
